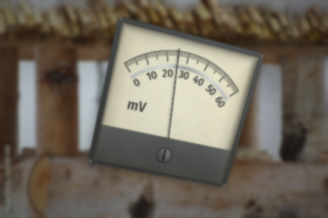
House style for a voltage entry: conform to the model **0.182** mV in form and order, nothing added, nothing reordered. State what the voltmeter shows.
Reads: **25** mV
